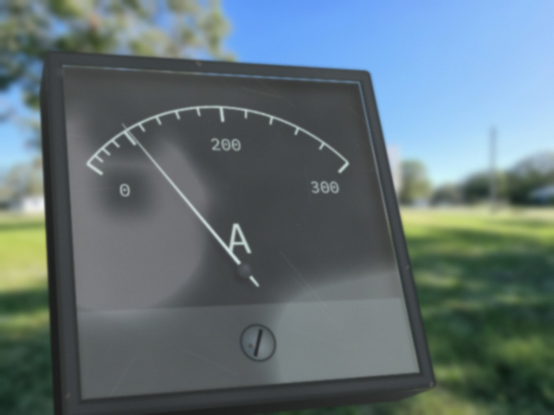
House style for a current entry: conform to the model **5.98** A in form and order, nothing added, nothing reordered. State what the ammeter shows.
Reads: **100** A
